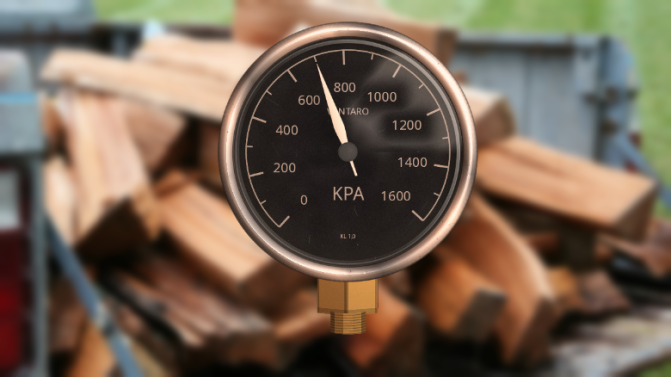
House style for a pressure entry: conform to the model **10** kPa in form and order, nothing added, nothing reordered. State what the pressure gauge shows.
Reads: **700** kPa
